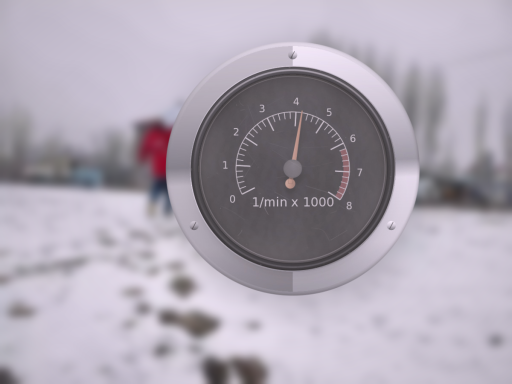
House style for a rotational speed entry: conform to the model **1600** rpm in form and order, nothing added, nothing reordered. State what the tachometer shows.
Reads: **4200** rpm
